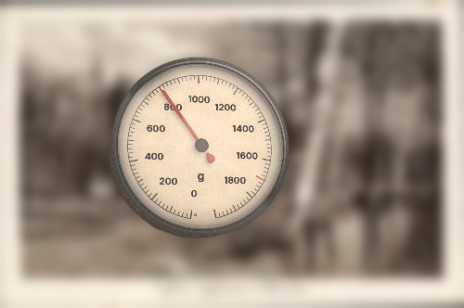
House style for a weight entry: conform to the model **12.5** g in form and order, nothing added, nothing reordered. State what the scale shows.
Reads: **800** g
